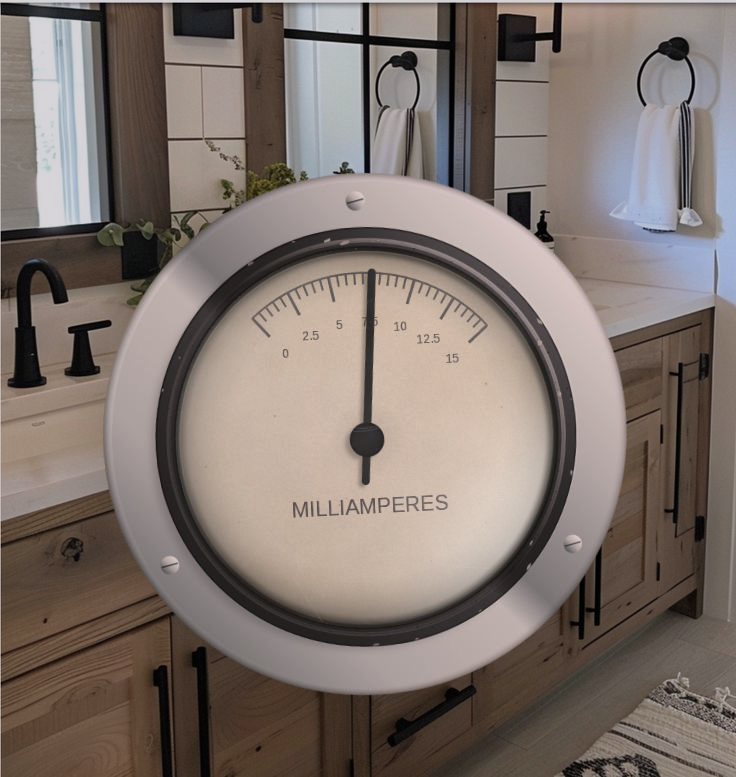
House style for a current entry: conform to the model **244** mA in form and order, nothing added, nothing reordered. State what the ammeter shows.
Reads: **7.5** mA
